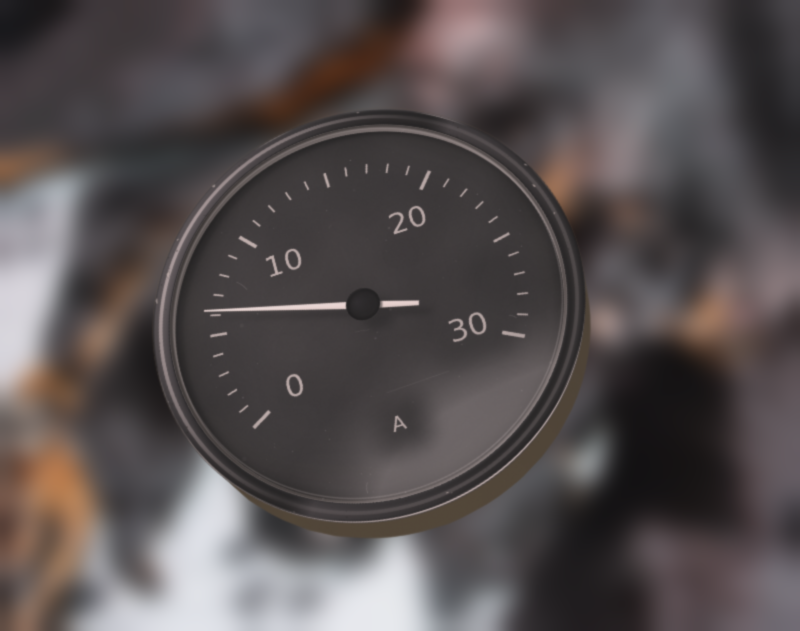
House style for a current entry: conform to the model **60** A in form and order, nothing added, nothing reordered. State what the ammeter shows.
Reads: **6** A
